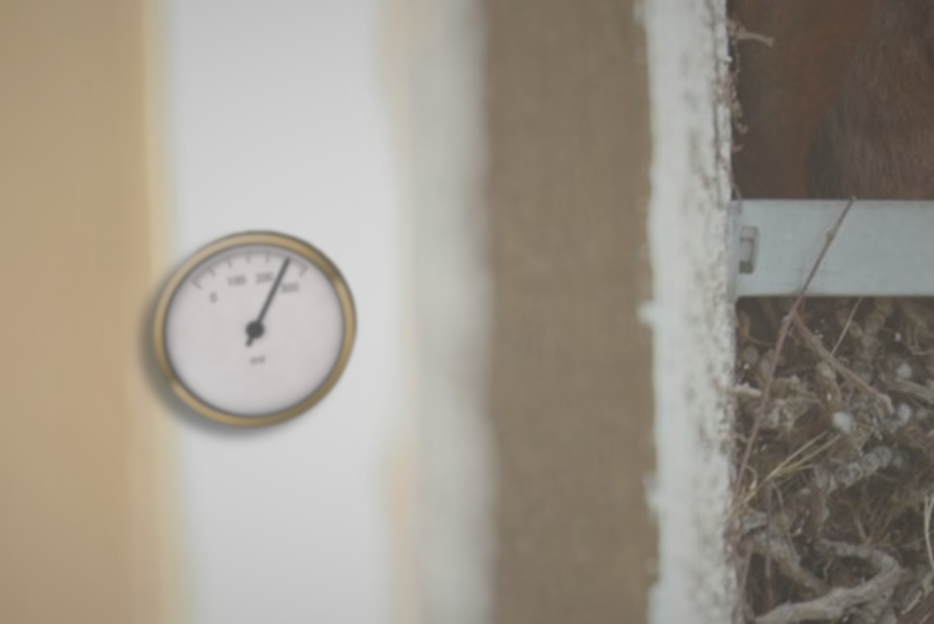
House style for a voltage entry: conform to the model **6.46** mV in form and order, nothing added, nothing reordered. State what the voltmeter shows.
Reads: **250** mV
